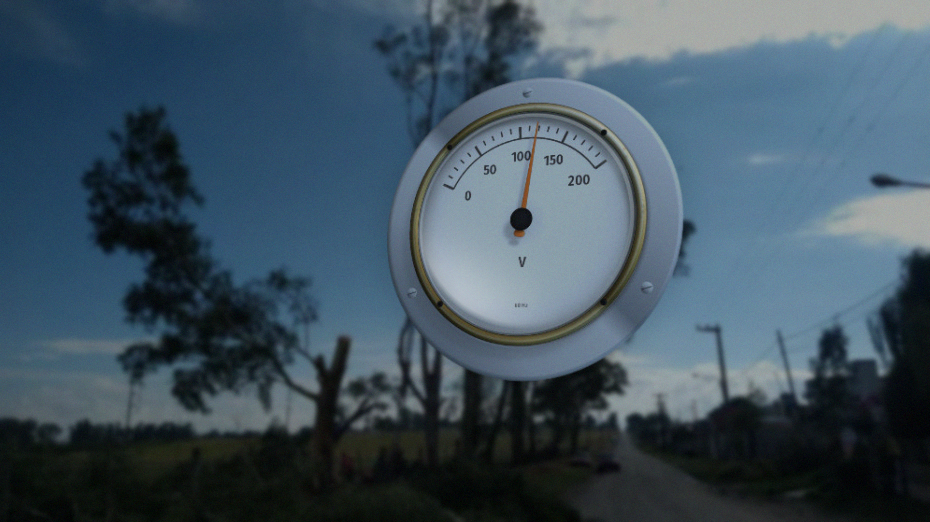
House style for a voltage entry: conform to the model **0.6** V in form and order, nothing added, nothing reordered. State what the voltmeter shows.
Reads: **120** V
